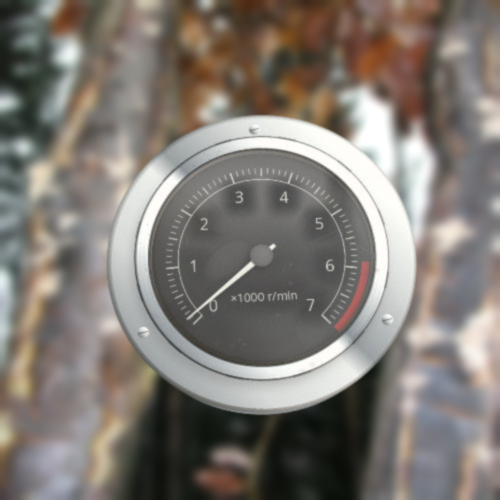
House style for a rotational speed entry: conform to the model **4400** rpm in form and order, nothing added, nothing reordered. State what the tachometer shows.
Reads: **100** rpm
